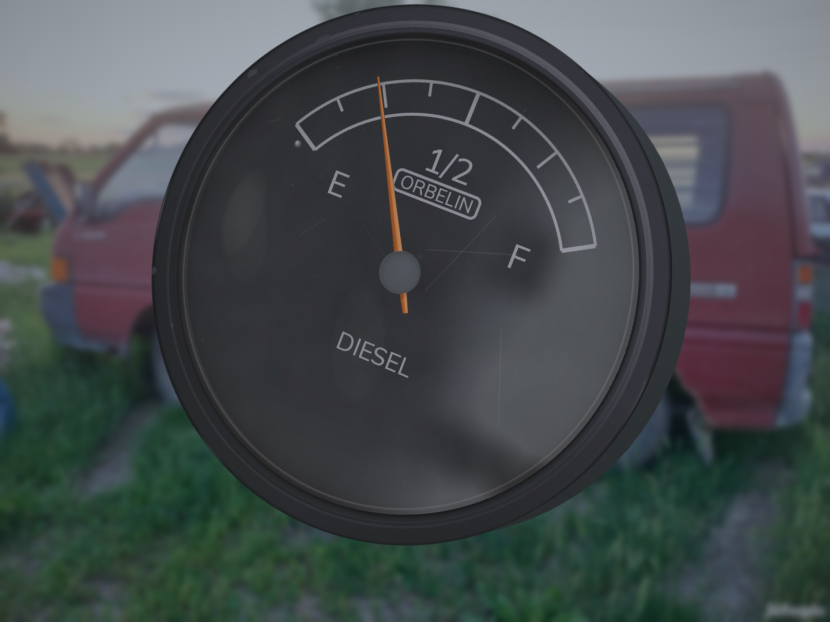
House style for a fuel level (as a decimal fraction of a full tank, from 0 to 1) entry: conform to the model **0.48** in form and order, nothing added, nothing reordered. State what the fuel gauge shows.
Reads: **0.25**
